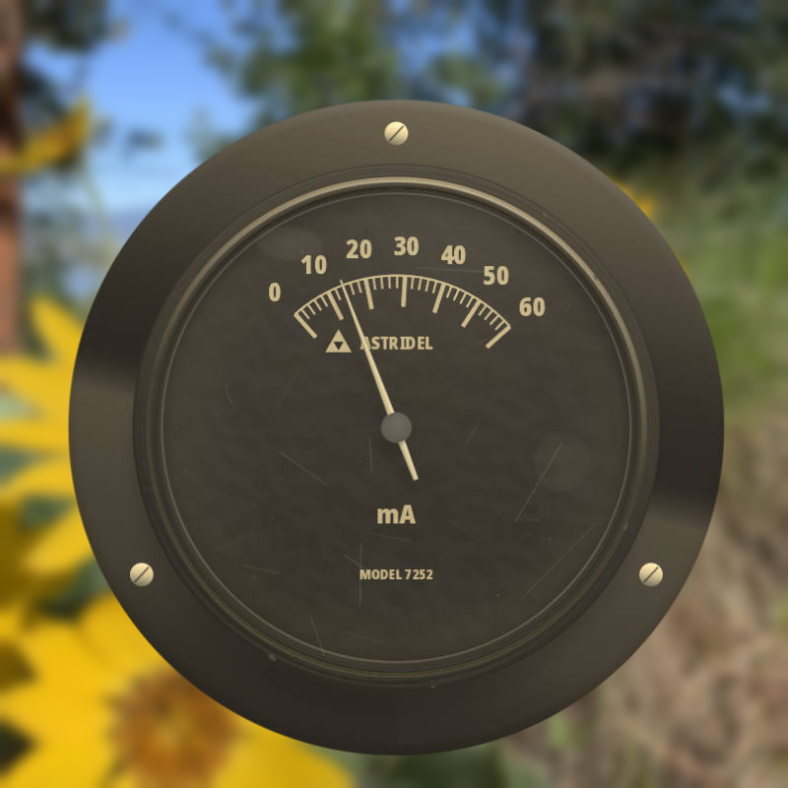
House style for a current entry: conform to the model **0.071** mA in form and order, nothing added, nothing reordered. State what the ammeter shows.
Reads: **14** mA
